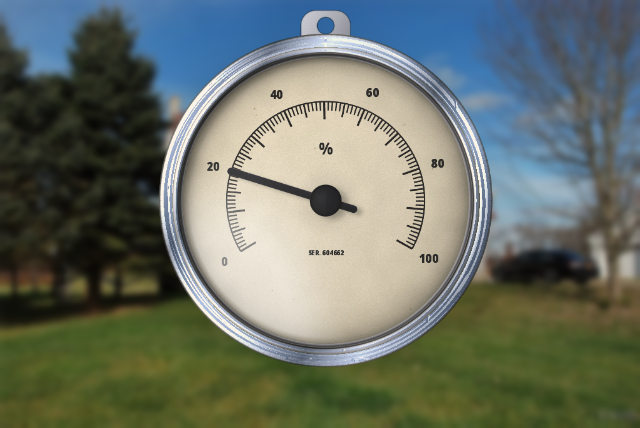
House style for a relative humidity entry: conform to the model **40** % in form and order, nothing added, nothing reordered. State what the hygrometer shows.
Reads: **20** %
